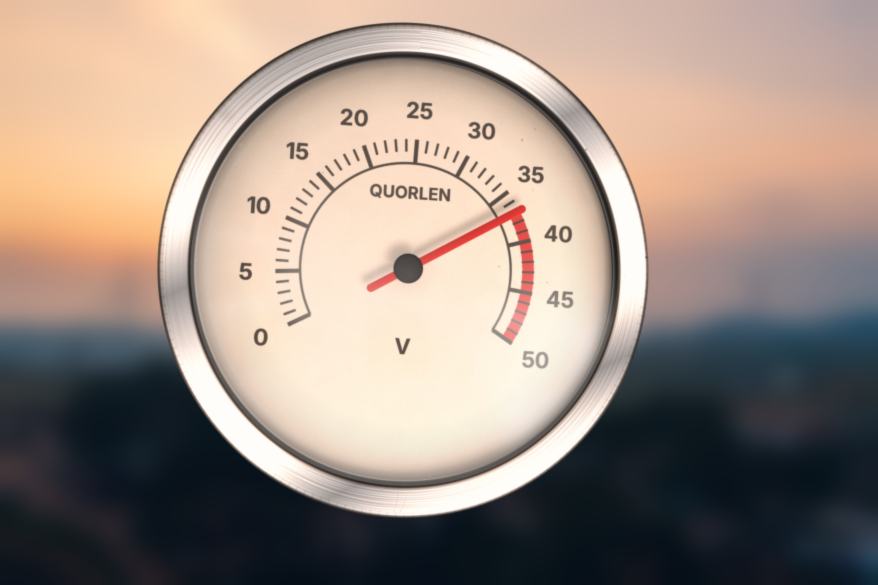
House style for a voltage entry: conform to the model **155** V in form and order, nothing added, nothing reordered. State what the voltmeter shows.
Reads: **37** V
